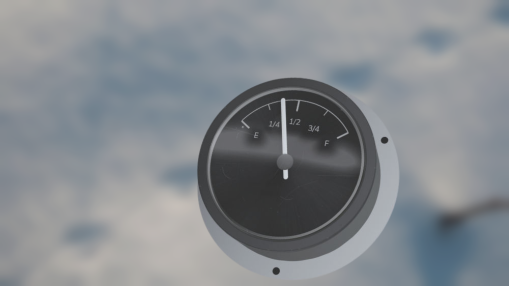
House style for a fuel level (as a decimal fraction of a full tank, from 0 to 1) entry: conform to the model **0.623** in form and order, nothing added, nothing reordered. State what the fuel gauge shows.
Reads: **0.375**
